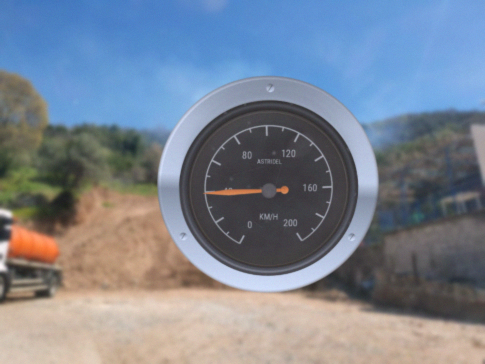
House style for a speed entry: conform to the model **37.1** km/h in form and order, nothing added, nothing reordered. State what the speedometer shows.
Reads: **40** km/h
